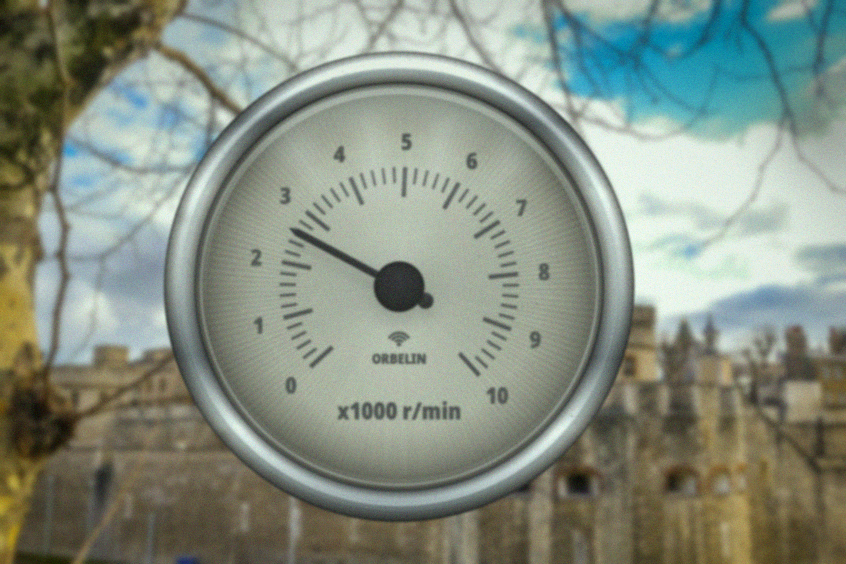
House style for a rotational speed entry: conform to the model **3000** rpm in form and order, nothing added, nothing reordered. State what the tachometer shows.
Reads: **2600** rpm
